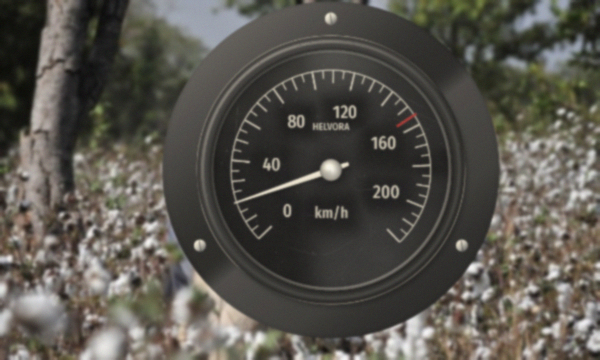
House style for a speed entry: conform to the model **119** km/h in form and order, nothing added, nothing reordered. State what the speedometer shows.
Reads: **20** km/h
